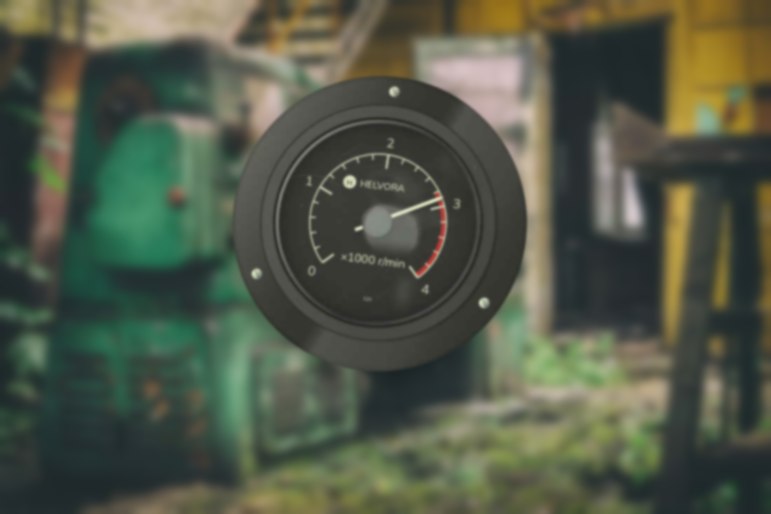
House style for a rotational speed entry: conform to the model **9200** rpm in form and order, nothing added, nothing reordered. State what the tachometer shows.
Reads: **2900** rpm
